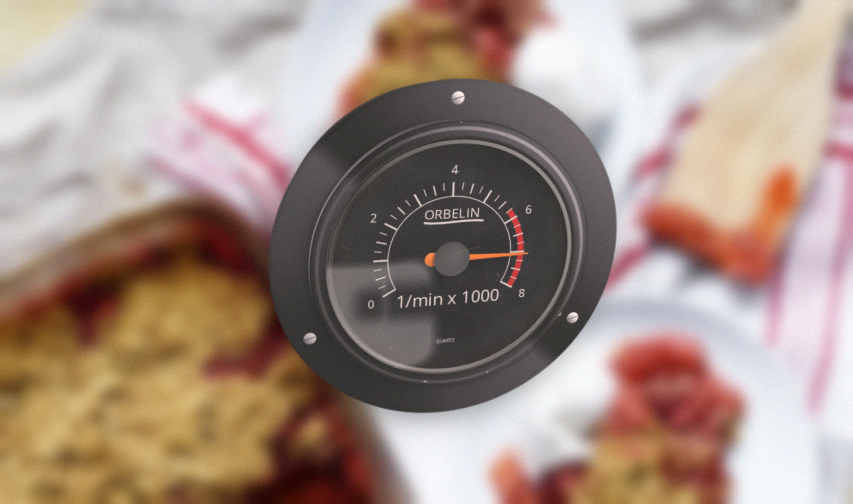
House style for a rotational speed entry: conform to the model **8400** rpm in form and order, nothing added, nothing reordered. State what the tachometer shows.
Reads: **7000** rpm
